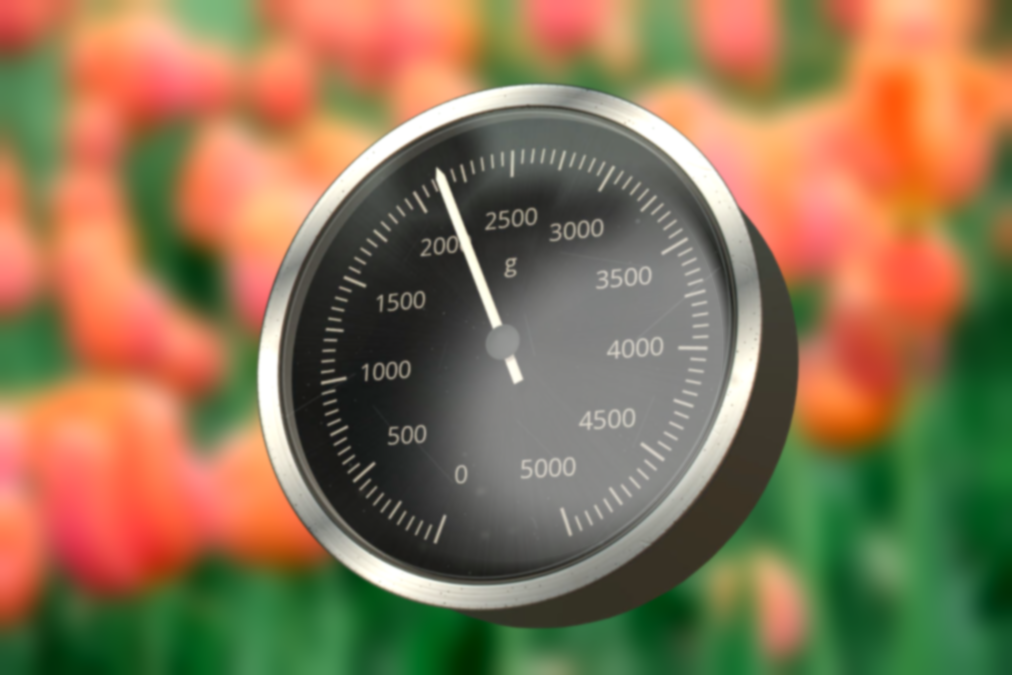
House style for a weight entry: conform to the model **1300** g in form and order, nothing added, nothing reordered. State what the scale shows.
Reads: **2150** g
